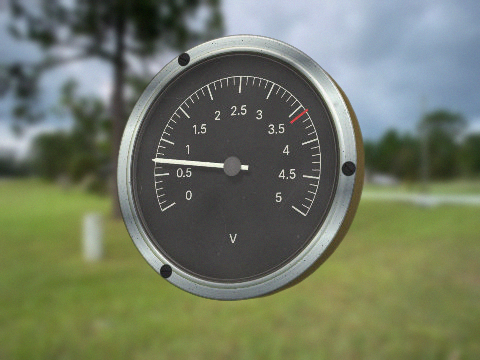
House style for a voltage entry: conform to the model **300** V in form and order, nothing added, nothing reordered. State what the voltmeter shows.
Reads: **0.7** V
